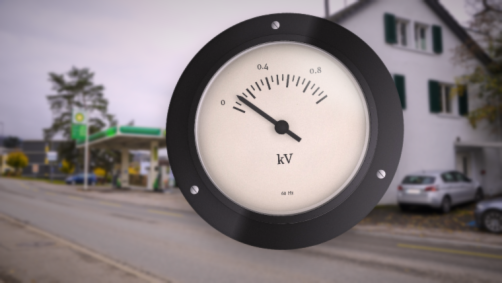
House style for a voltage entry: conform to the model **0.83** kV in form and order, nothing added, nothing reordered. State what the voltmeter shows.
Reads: **0.1** kV
